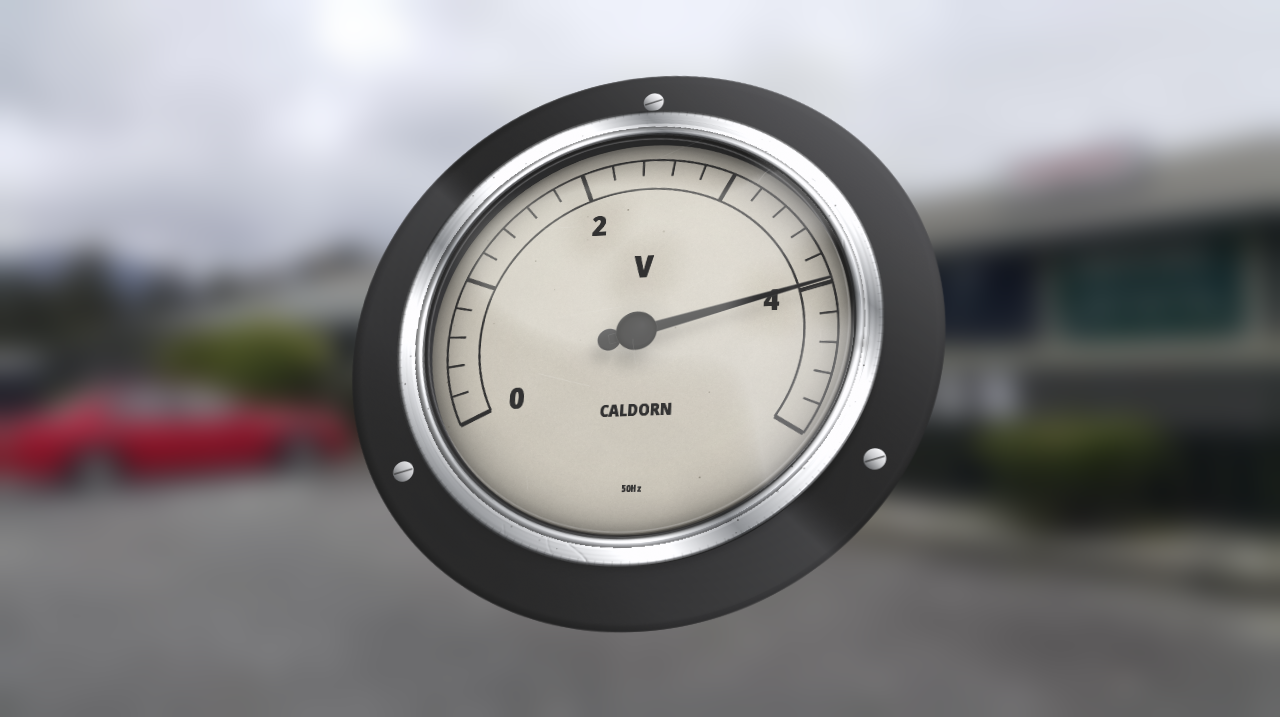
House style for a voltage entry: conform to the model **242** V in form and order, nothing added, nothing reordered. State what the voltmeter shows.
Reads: **4** V
